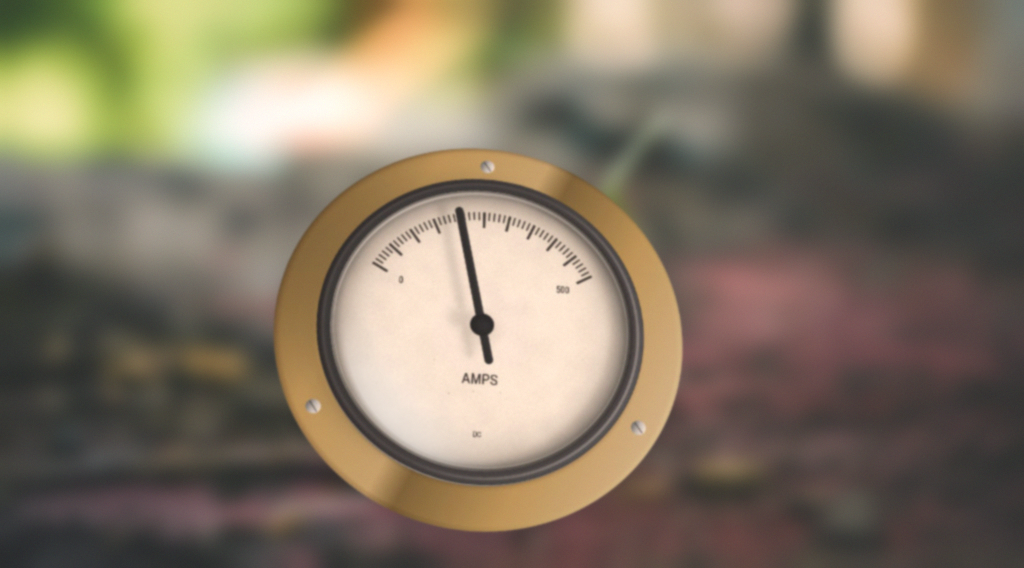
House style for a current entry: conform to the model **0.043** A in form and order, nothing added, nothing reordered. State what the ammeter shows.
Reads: **200** A
